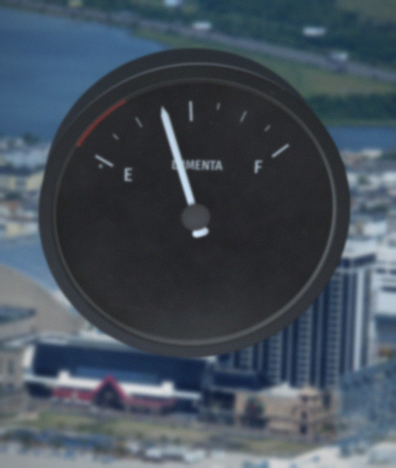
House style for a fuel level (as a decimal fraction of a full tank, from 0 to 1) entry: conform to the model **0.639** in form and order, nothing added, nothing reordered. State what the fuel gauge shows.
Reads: **0.375**
